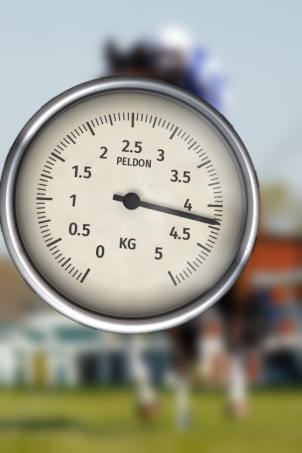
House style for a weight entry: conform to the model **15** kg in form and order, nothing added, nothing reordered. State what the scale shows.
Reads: **4.2** kg
